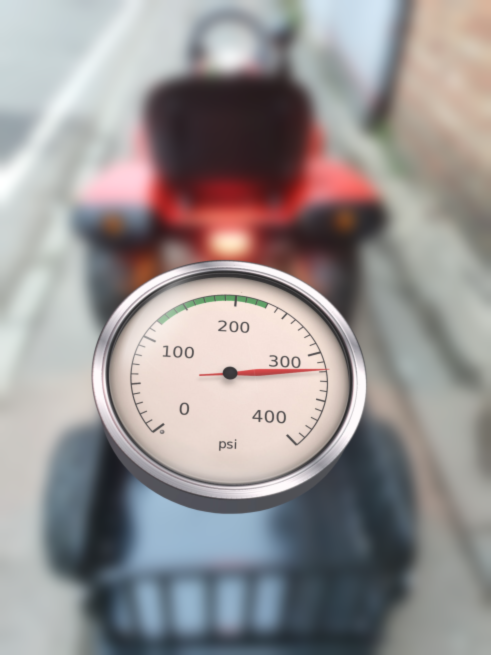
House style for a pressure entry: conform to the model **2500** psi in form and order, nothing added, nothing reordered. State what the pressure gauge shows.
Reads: **320** psi
